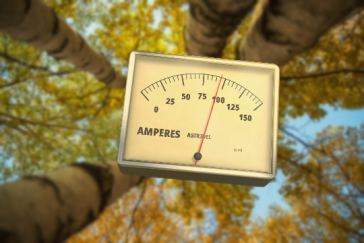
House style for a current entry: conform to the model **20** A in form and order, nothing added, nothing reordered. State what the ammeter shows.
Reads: **95** A
